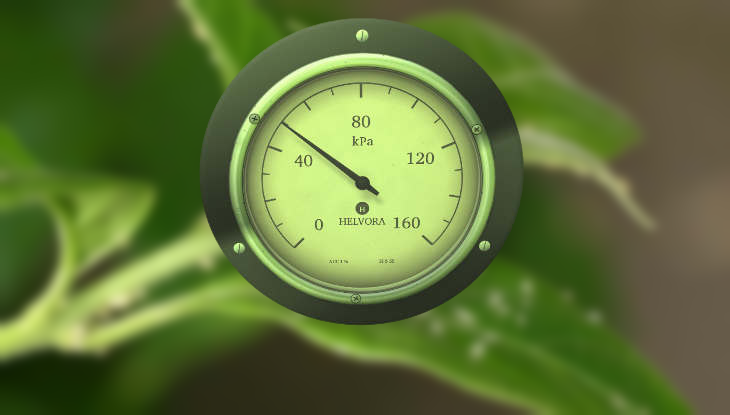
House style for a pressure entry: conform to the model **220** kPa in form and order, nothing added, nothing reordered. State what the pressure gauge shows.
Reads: **50** kPa
